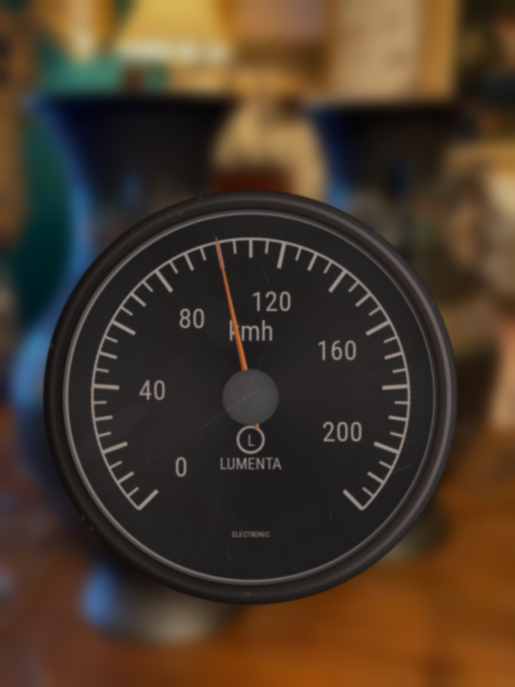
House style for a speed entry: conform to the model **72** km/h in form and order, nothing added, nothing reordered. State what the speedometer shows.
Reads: **100** km/h
